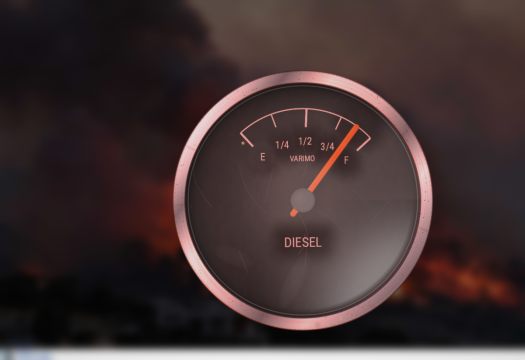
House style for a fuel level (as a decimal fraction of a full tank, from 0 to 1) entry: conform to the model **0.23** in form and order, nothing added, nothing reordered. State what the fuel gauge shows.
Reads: **0.875**
